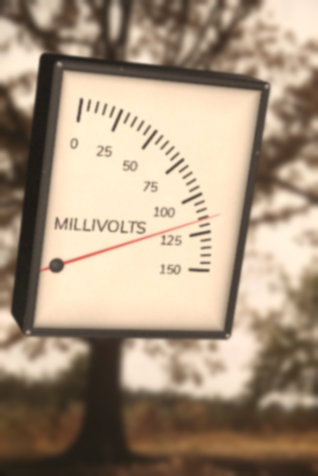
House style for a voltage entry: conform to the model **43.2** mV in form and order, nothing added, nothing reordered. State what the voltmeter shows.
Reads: **115** mV
